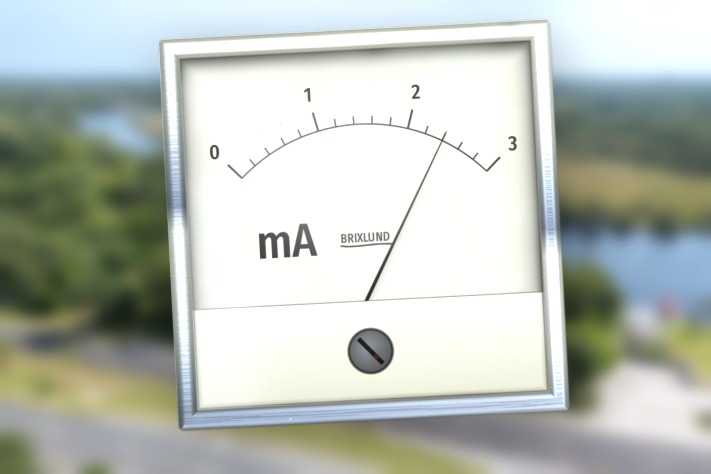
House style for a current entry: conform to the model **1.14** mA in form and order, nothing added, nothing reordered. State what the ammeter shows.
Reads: **2.4** mA
